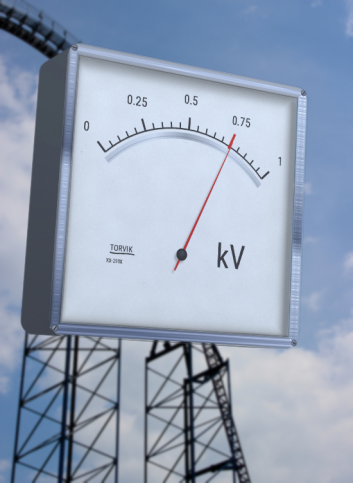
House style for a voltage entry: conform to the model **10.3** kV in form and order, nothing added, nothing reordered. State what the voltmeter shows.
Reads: **0.75** kV
